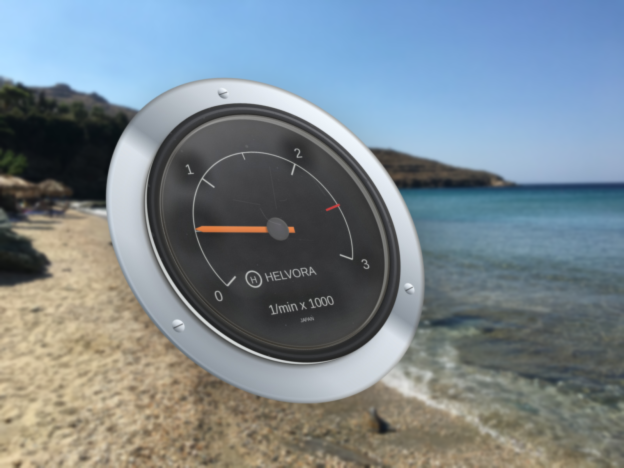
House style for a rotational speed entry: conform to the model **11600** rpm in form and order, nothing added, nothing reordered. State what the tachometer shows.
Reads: **500** rpm
